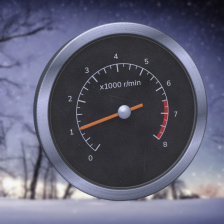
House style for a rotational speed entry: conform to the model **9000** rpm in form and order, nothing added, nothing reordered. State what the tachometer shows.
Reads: **1000** rpm
